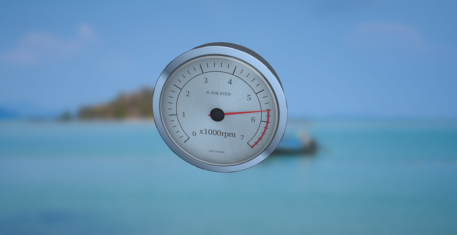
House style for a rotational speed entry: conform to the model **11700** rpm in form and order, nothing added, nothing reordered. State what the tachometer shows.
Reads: **5600** rpm
